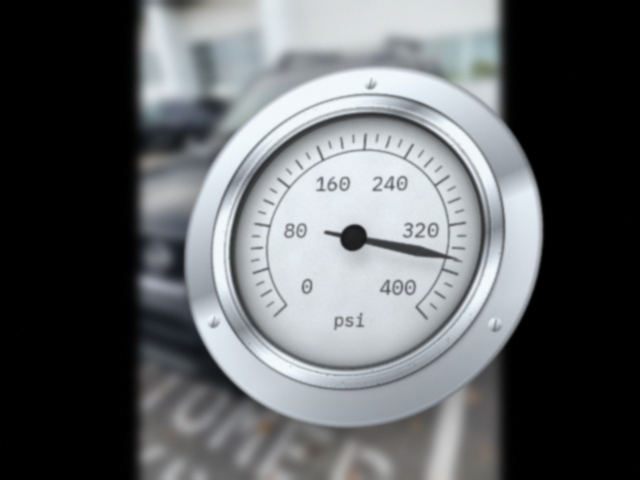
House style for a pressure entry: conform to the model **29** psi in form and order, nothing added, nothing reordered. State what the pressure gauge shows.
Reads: **350** psi
